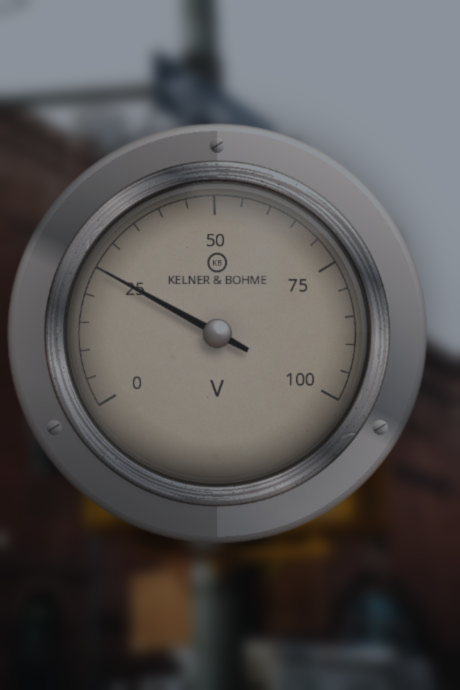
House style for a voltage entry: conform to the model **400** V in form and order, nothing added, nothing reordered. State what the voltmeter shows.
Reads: **25** V
